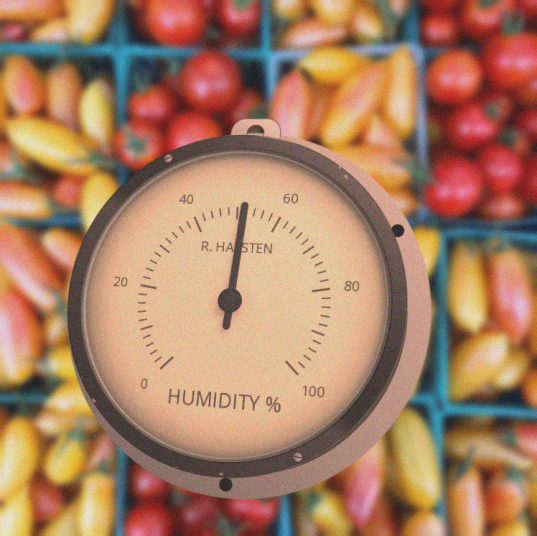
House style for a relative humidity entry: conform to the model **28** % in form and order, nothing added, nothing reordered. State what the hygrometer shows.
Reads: **52** %
